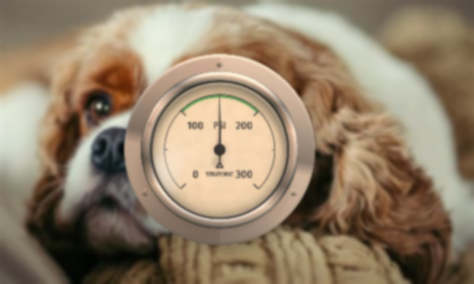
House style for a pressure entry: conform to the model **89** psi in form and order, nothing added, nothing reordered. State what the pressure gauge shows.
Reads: **150** psi
